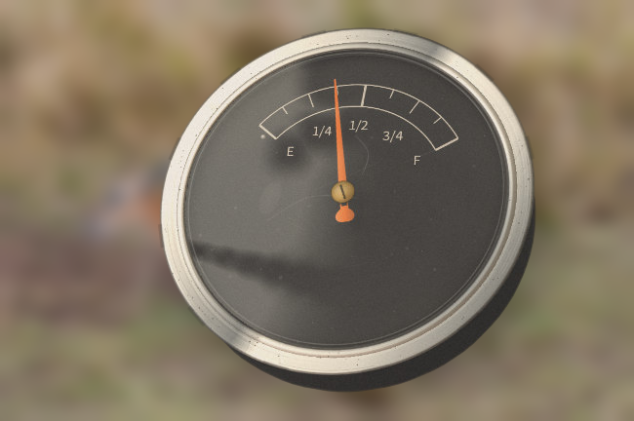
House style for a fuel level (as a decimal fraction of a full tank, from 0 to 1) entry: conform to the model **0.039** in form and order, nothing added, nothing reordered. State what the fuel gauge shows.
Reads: **0.375**
